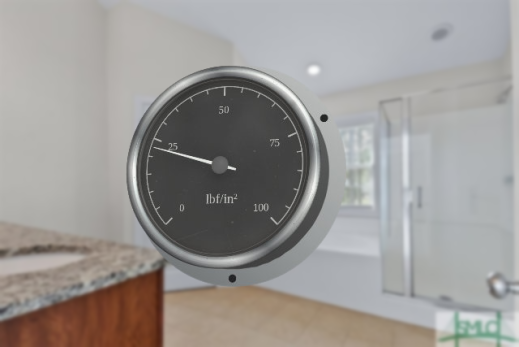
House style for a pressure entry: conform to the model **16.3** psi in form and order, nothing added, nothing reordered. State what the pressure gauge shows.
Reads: **22.5** psi
